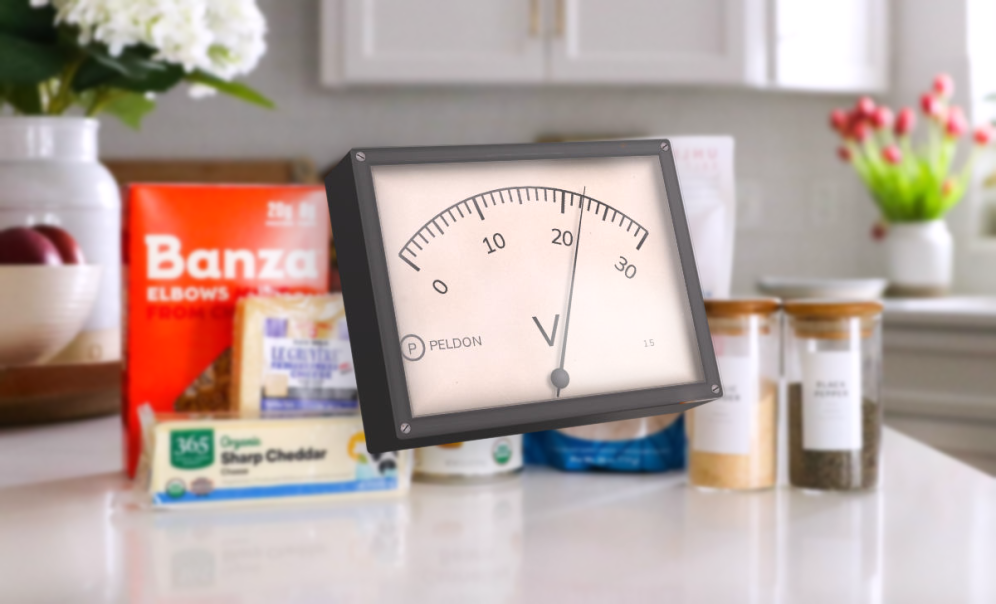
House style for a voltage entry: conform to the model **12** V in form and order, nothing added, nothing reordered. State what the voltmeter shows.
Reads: **22** V
